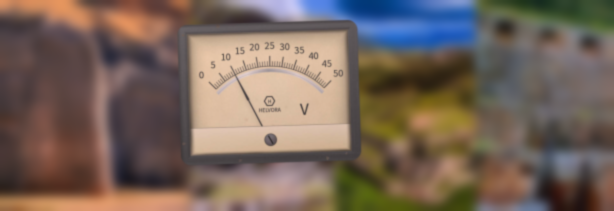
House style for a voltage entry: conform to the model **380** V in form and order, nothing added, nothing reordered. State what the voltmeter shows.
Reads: **10** V
